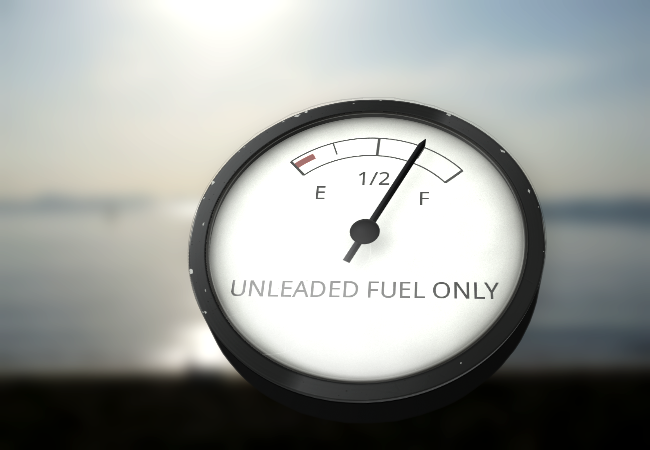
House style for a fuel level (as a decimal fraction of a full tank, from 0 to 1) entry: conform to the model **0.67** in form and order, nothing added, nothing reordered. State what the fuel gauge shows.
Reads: **0.75**
